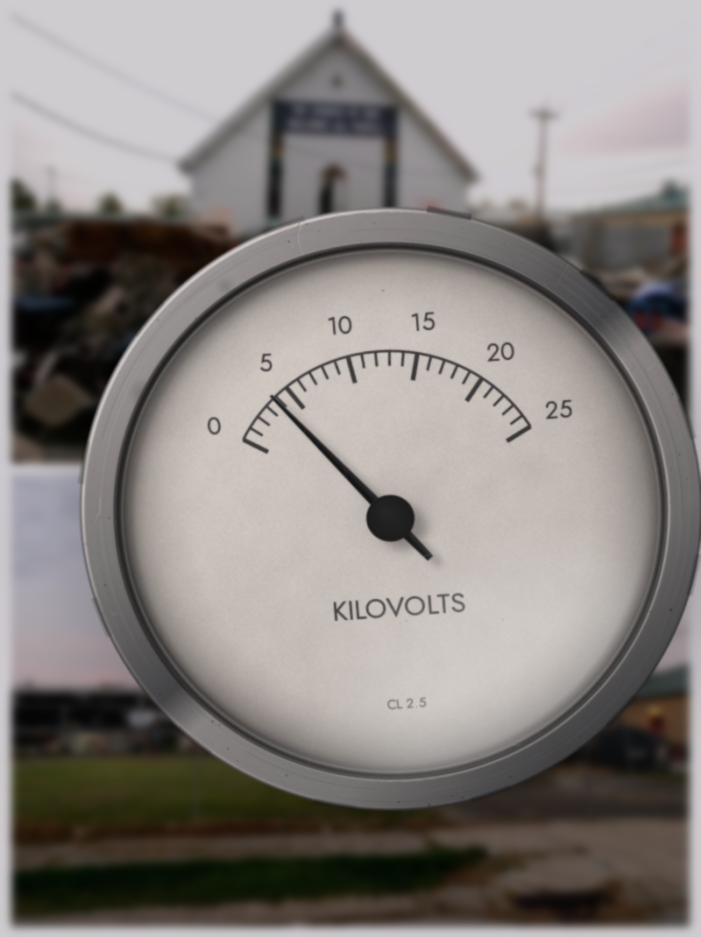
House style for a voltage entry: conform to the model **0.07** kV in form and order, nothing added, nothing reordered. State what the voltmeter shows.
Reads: **4** kV
